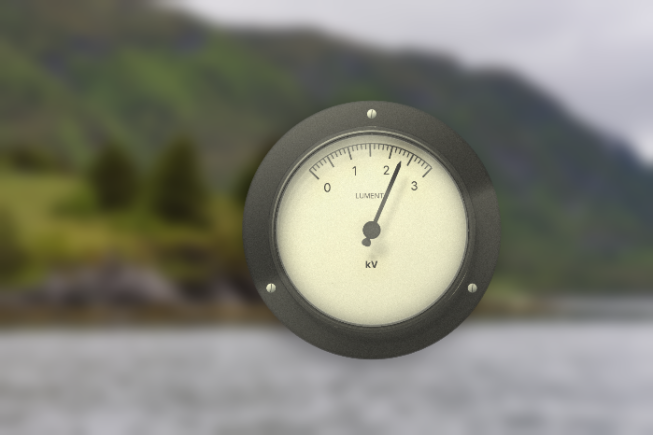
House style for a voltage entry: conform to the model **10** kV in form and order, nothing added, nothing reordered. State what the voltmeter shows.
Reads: **2.3** kV
